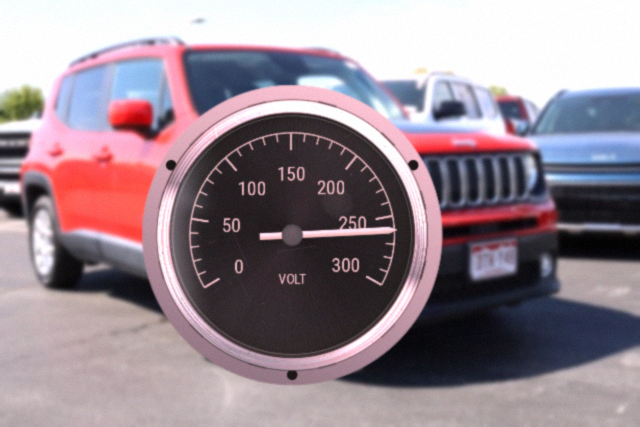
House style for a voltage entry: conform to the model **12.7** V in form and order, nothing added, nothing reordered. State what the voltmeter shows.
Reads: **260** V
